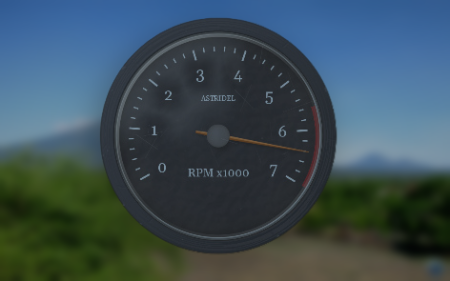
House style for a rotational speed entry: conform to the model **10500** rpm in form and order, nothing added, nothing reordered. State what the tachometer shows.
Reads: **6400** rpm
